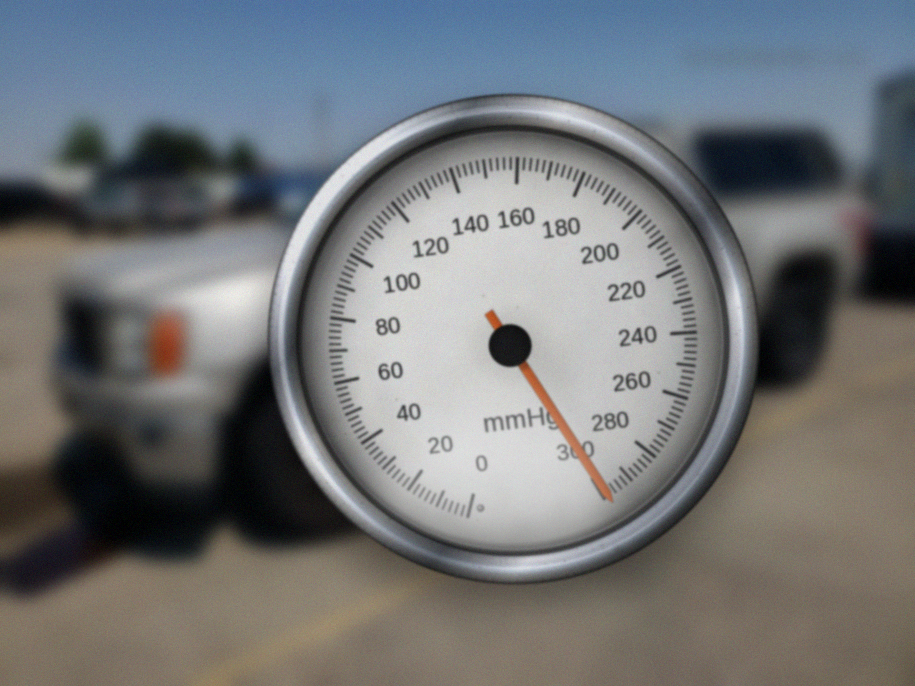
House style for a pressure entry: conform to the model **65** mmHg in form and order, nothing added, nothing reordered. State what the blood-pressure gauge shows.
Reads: **298** mmHg
